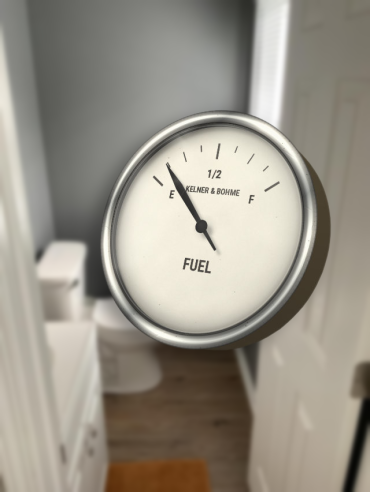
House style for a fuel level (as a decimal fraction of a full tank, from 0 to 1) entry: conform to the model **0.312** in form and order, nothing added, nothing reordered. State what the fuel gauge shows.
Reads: **0.125**
